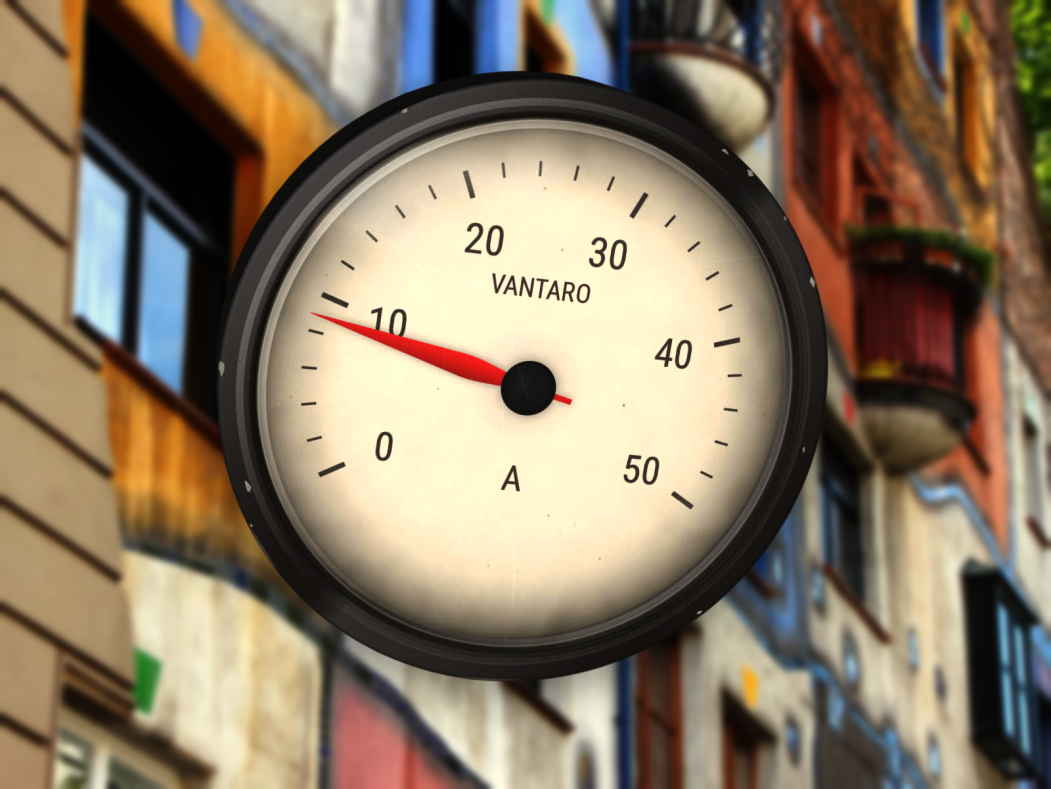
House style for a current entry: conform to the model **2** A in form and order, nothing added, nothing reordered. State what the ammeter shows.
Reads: **9** A
